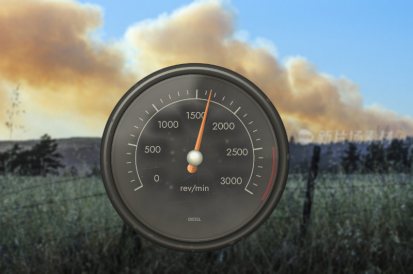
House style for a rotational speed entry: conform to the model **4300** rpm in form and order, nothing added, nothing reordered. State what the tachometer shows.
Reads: **1650** rpm
